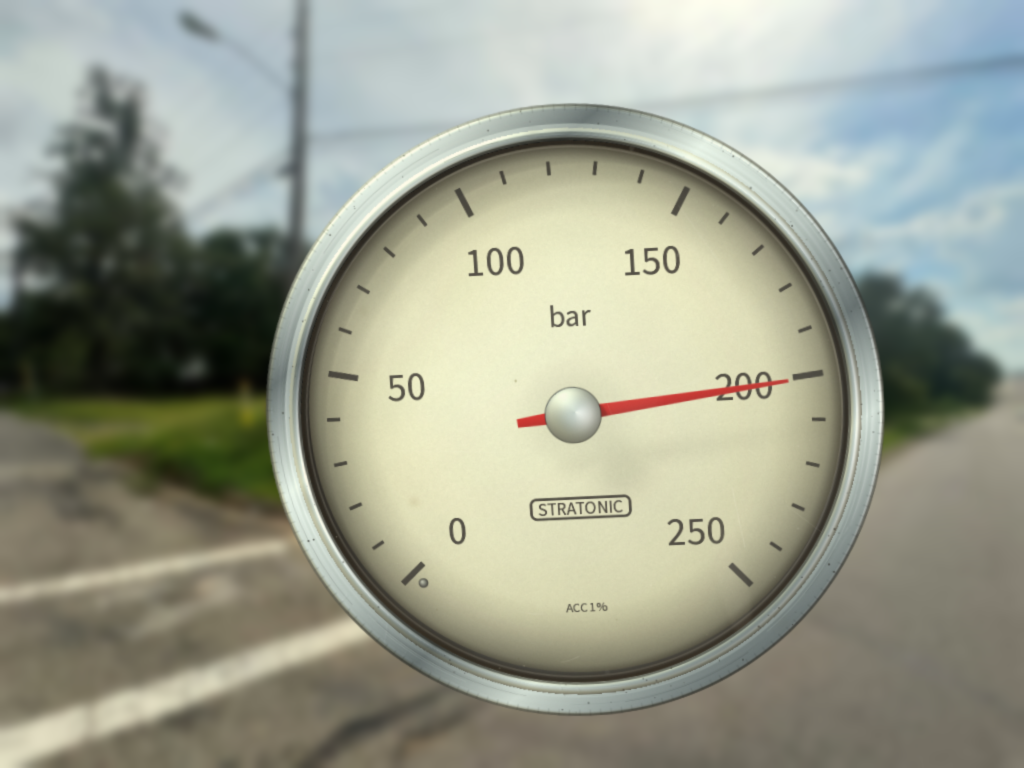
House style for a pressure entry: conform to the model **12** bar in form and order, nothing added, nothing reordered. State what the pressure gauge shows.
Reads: **200** bar
